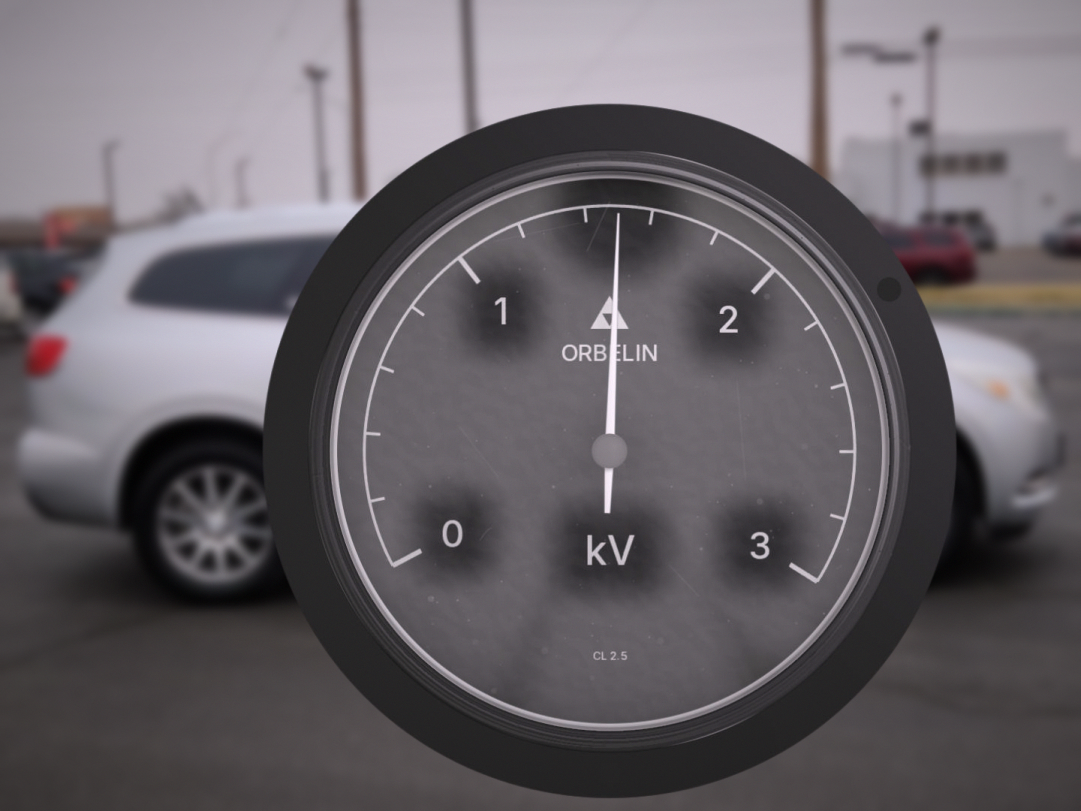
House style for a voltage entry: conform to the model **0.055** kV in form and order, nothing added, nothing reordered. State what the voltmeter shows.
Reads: **1.5** kV
